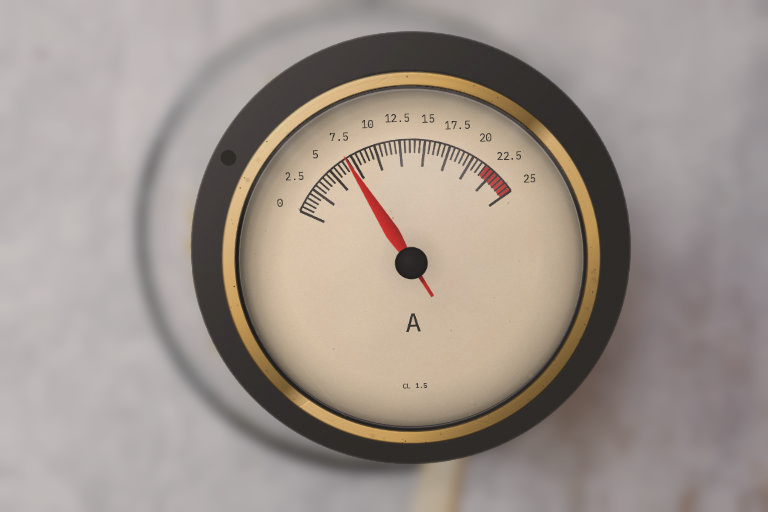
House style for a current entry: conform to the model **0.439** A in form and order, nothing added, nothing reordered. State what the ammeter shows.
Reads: **7** A
